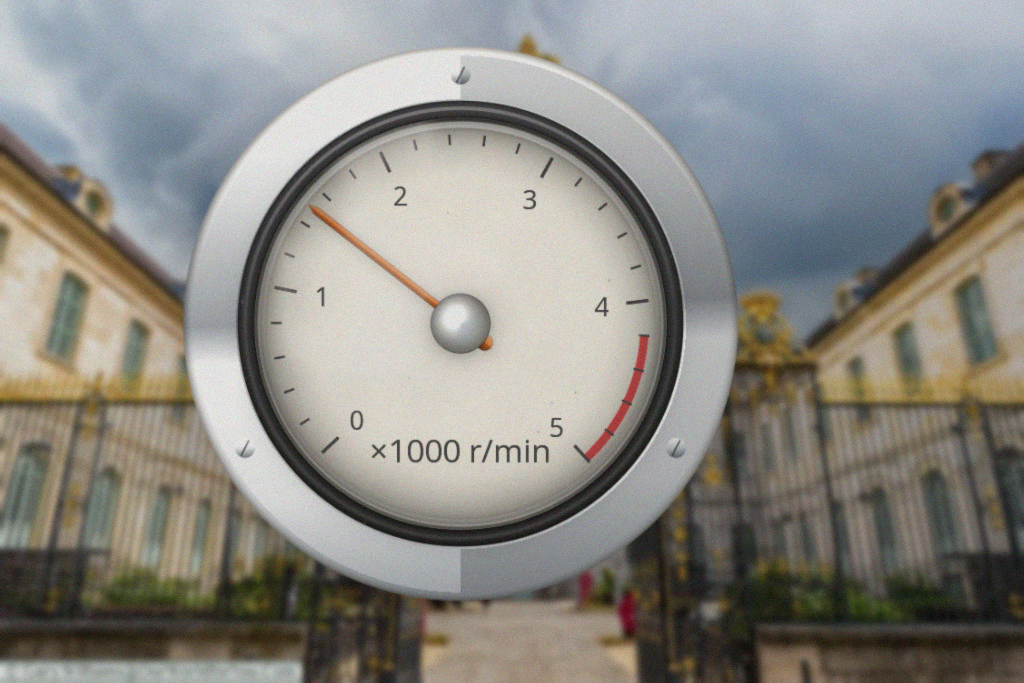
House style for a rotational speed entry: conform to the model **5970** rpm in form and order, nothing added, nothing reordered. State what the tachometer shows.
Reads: **1500** rpm
